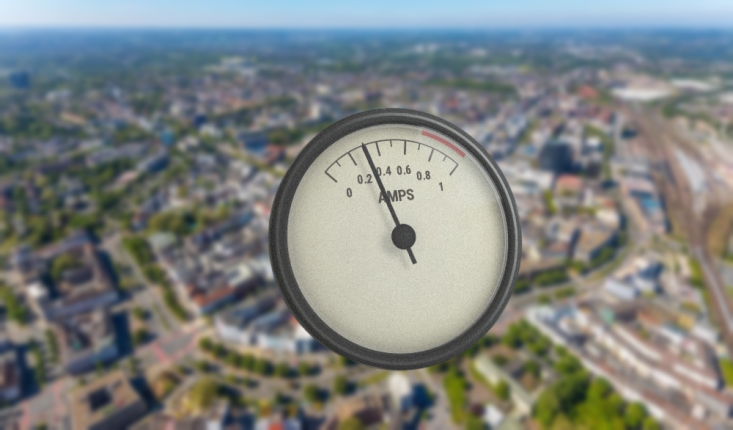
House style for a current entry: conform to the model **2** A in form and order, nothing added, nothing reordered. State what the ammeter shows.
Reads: **0.3** A
